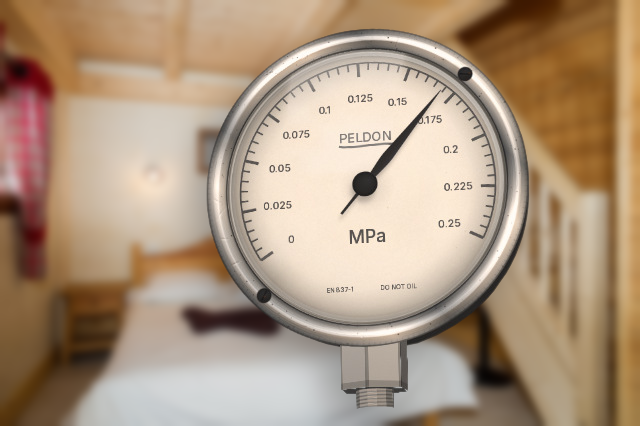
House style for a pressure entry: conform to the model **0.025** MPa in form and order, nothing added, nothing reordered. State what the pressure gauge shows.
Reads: **0.17** MPa
